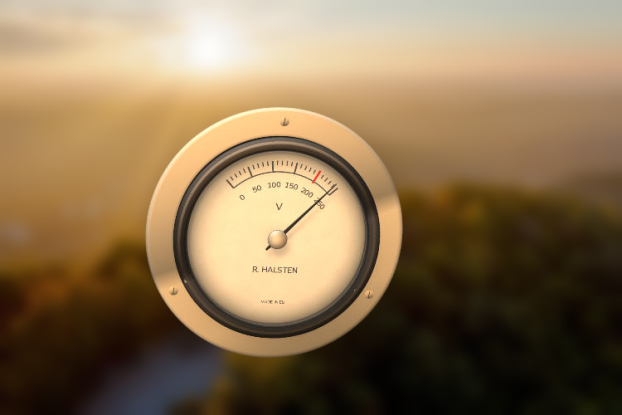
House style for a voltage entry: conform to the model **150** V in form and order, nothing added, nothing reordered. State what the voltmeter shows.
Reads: **240** V
